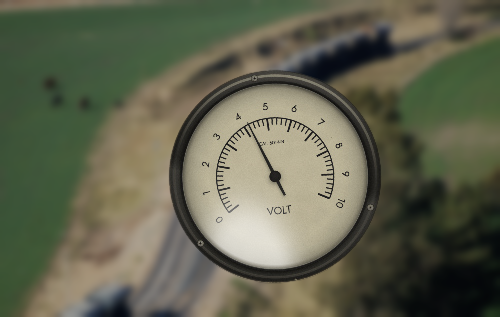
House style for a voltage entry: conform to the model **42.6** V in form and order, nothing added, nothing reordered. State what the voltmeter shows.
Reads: **4.2** V
